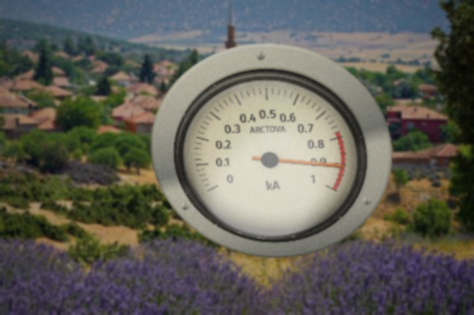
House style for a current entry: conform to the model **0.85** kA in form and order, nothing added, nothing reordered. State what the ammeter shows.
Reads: **0.9** kA
